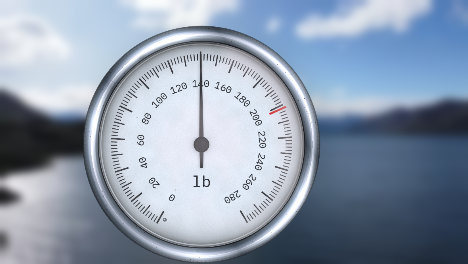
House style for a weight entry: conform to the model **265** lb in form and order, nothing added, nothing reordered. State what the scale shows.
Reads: **140** lb
